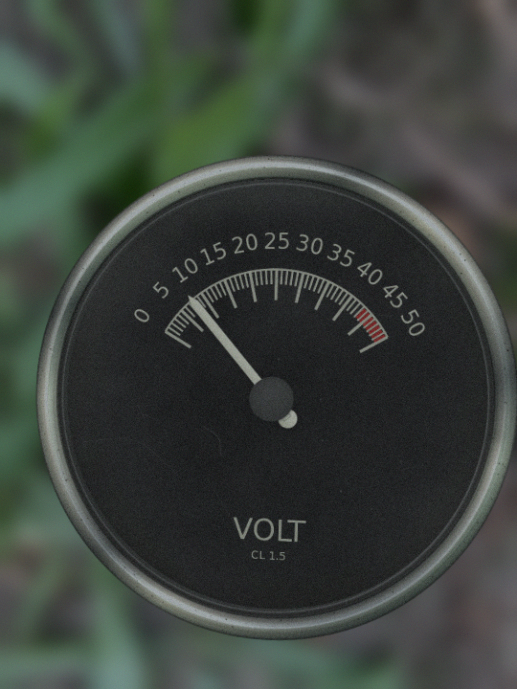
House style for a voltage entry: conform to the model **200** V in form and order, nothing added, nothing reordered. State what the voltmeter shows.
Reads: **8** V
